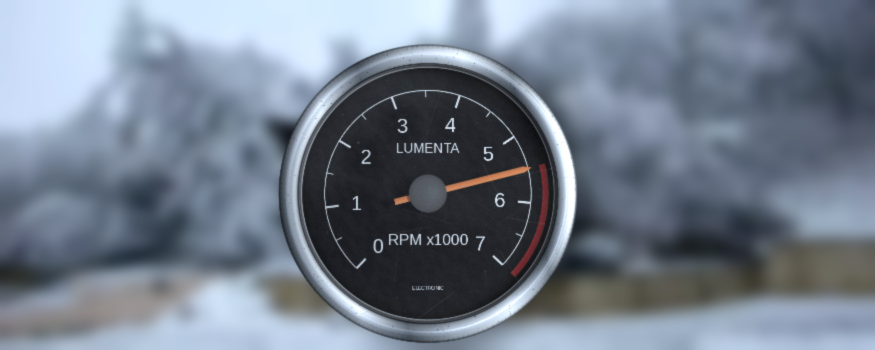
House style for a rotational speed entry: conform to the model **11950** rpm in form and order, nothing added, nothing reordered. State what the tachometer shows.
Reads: **5500** rpm
